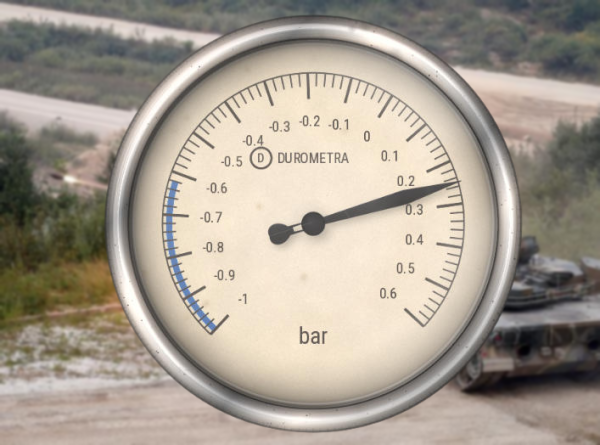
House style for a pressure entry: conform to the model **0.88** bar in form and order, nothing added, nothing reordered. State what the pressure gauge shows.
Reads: **0.25** bar
